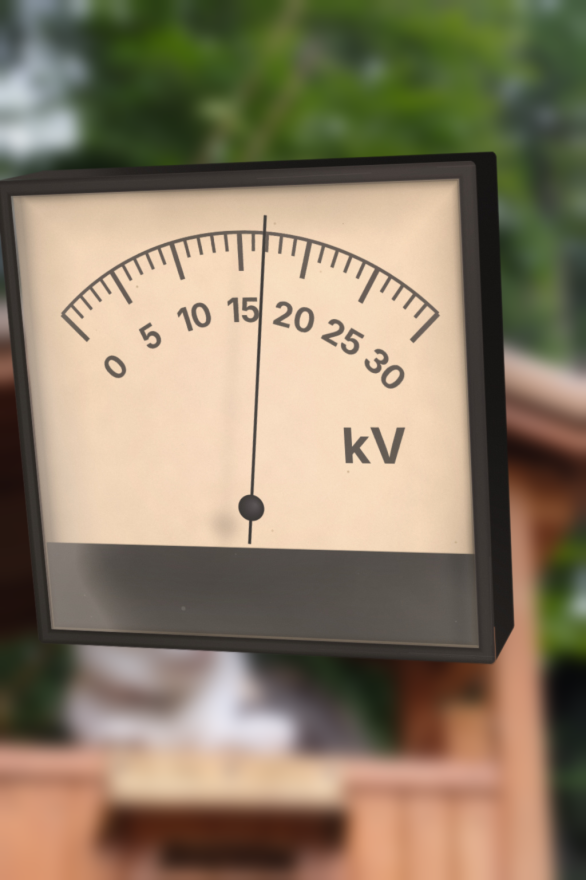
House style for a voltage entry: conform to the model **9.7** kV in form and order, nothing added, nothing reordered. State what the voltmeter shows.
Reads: **17** kV
